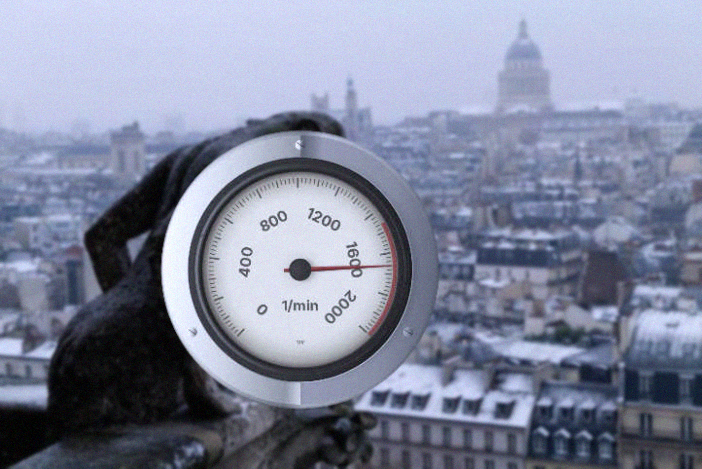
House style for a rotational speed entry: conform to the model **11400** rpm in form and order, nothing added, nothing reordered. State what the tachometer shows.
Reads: **1660** rpm
